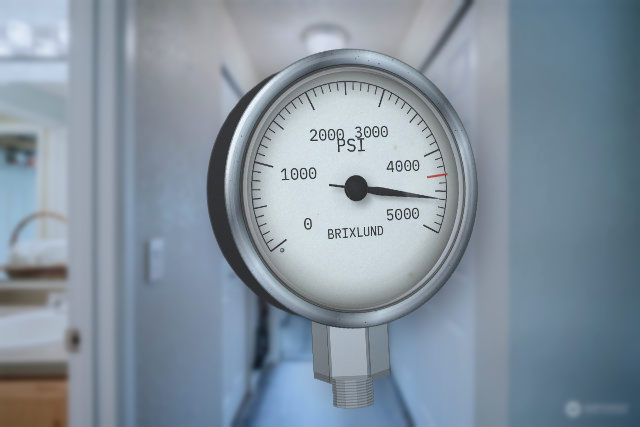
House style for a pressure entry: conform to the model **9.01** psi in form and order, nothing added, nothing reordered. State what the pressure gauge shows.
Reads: **4600** psi
